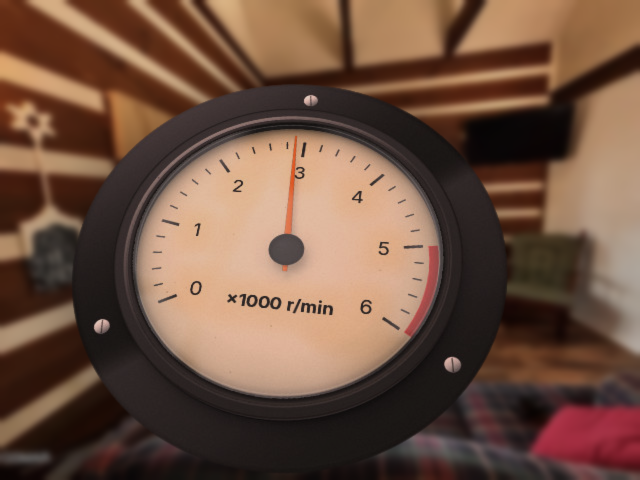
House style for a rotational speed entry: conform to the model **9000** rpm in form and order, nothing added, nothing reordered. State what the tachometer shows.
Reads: **2900** rpm
